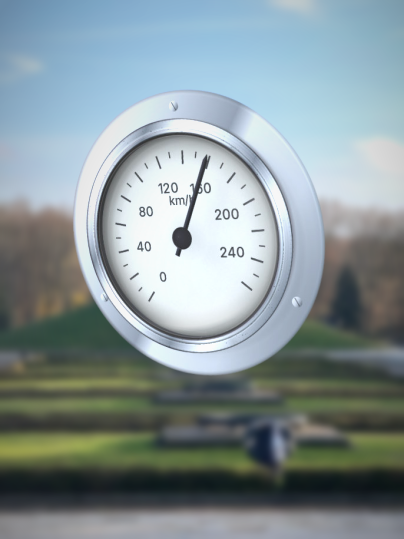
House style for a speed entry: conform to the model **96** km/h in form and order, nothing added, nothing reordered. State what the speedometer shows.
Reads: **160** km/h
